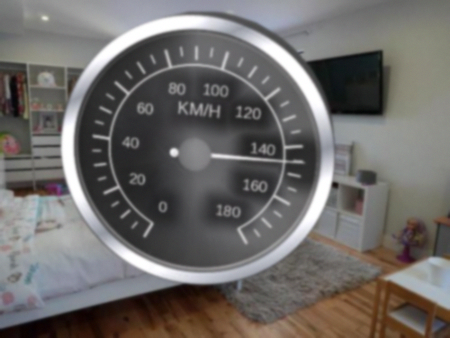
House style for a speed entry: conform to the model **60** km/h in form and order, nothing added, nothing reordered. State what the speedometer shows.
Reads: **145** km/h
